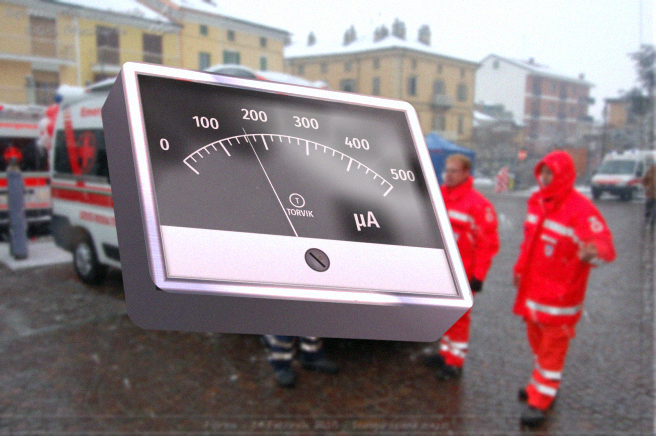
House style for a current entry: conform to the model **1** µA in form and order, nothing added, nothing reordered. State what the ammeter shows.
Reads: **160** µA
